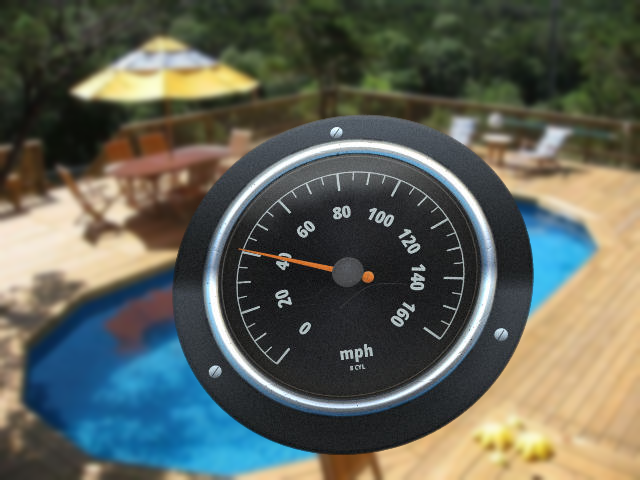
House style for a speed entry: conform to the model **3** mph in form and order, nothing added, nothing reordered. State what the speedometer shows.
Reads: **40** mph
